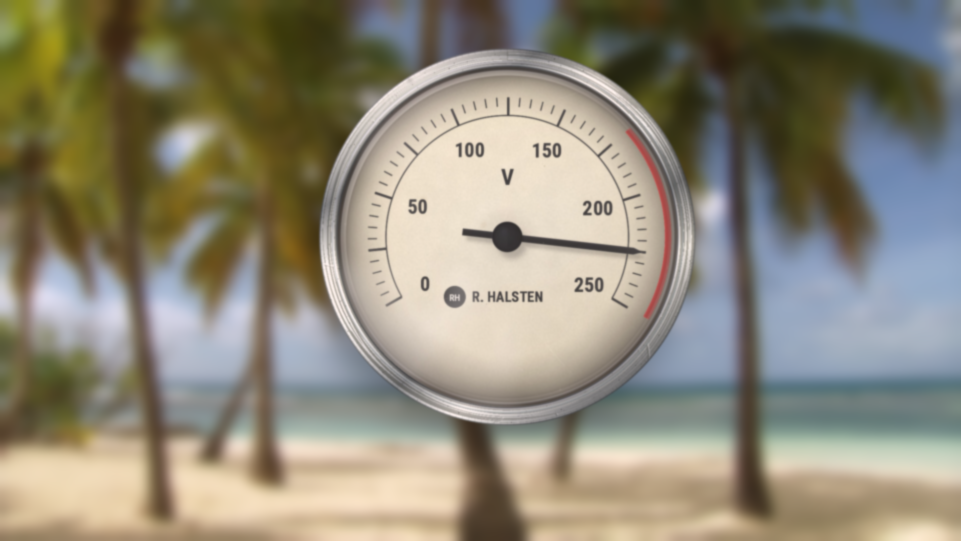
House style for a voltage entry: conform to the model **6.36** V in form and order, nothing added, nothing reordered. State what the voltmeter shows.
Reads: **225** V
